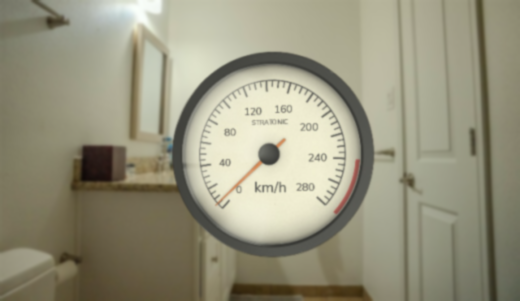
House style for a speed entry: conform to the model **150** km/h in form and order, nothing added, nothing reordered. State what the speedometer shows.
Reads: **5** km/h
